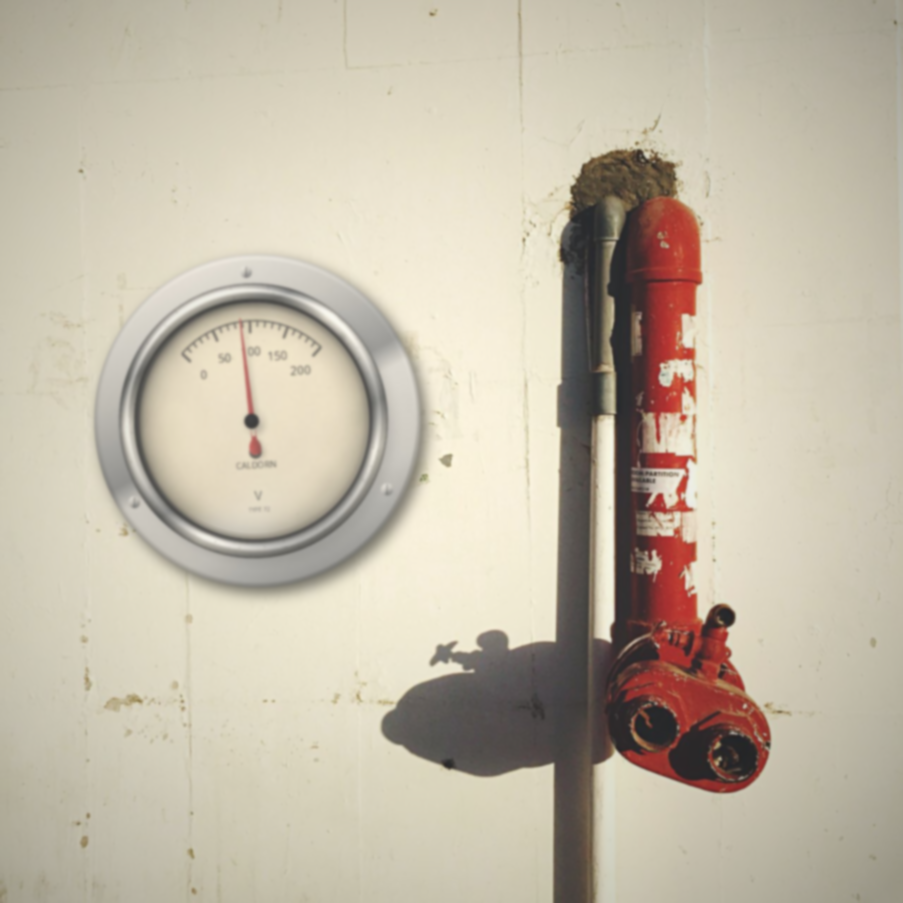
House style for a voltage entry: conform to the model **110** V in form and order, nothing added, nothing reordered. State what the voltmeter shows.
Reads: **90** V
